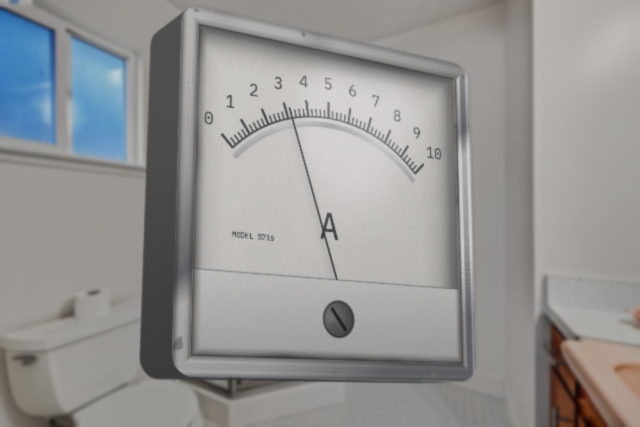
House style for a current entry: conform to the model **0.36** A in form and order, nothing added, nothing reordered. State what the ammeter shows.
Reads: **3** A
